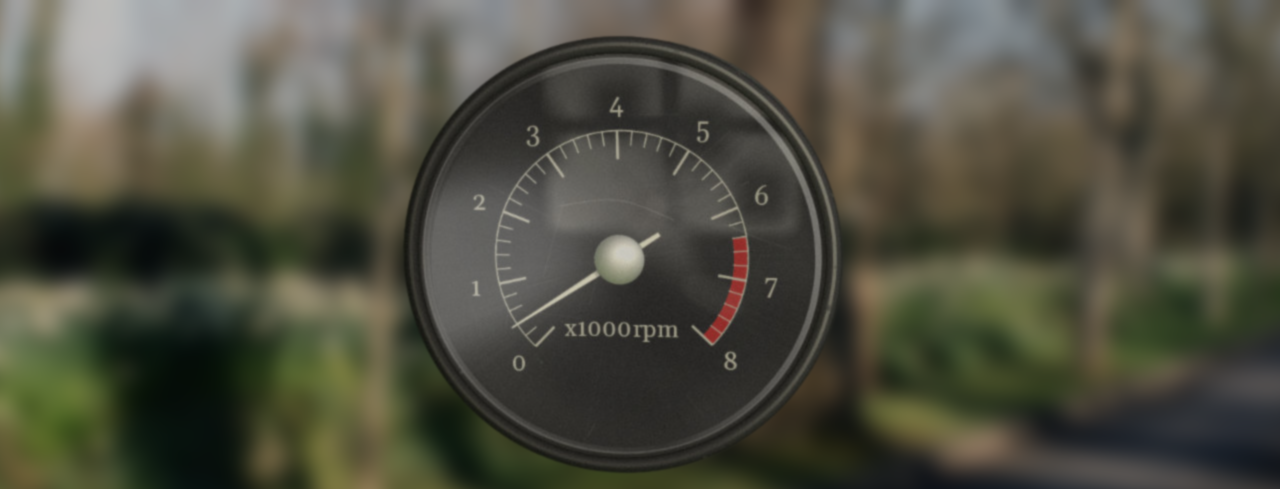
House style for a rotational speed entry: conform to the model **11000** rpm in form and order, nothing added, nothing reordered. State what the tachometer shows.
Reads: **400** rpm
